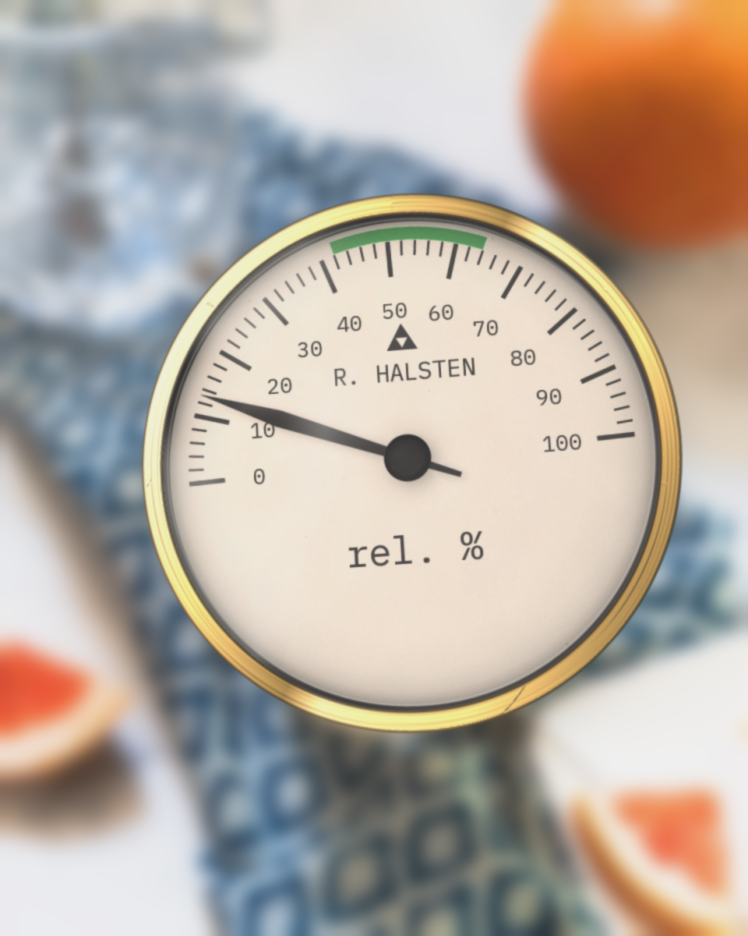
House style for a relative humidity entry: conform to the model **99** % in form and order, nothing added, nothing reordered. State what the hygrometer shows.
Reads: **13** %
